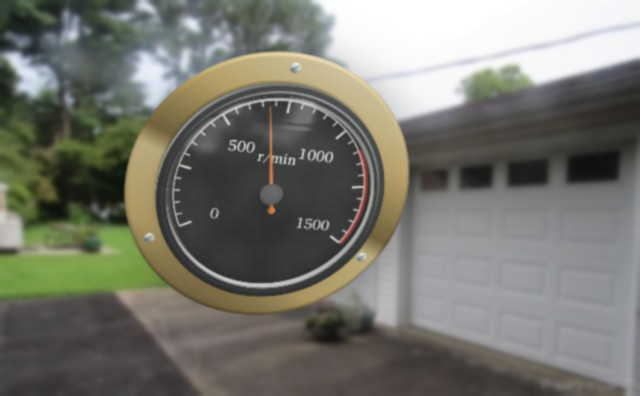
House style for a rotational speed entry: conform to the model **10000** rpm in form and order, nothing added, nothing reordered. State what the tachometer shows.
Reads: **675** rpm
